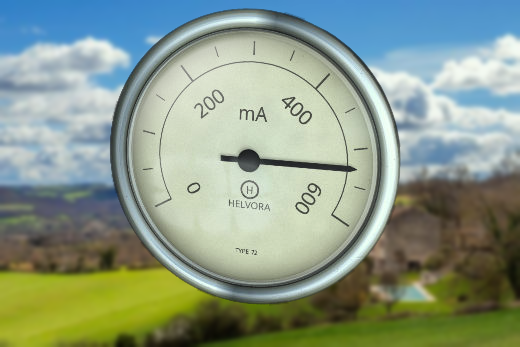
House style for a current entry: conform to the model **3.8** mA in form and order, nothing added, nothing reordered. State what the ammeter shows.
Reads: **525** mA
